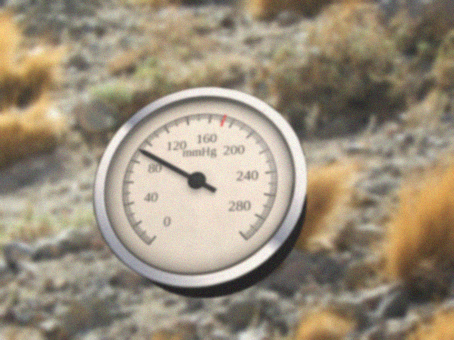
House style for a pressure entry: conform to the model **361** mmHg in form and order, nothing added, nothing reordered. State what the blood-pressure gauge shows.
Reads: **90** mmHg
